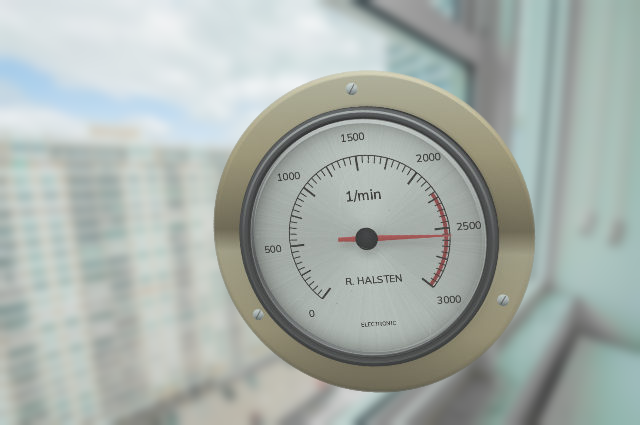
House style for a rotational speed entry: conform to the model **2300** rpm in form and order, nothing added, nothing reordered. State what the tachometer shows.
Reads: **2550** rpm
